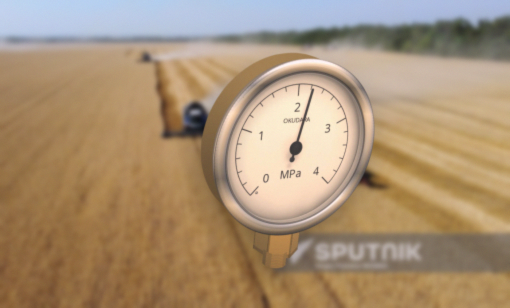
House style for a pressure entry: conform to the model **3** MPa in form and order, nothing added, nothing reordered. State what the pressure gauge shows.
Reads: **2.2** MPa
